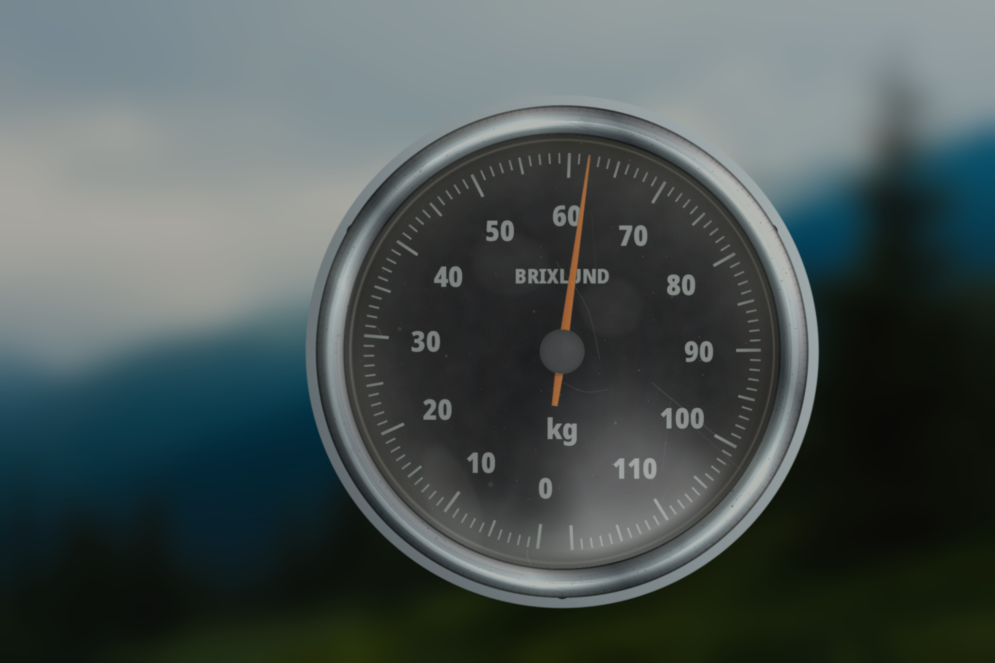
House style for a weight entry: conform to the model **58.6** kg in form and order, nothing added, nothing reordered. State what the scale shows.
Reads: **62** kg
